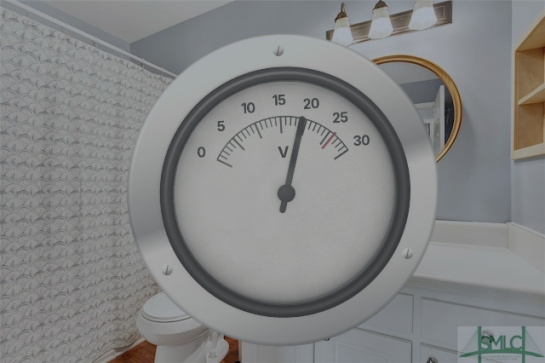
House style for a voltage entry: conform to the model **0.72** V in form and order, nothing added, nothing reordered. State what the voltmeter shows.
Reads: **19** V
